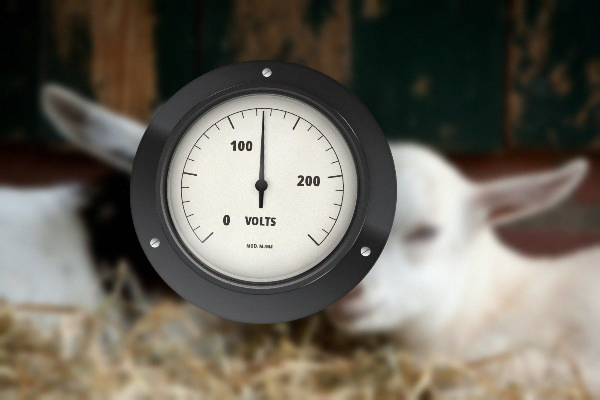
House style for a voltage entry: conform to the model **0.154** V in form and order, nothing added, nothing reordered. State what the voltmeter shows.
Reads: **125** V
